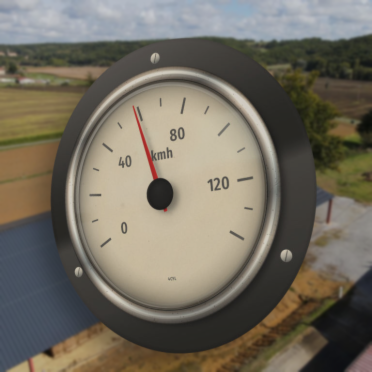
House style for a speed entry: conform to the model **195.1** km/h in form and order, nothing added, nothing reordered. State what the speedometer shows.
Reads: **60** km/h
